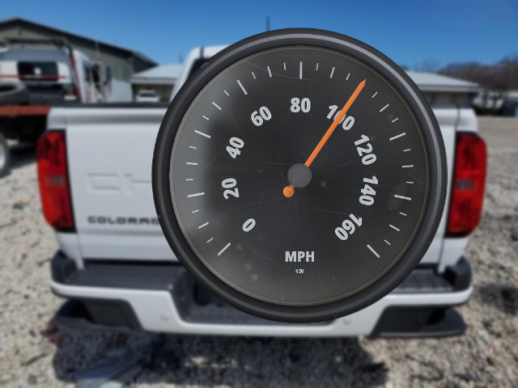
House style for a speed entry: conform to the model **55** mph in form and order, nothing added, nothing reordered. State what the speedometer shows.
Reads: **100** mph
